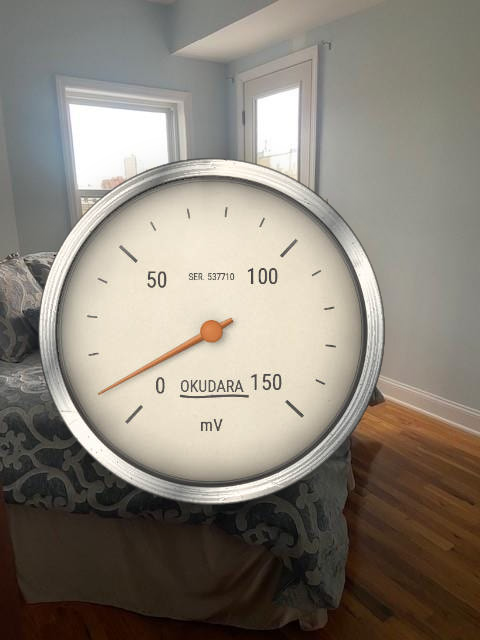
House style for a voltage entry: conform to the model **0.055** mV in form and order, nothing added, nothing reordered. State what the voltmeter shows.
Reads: **10** mV
